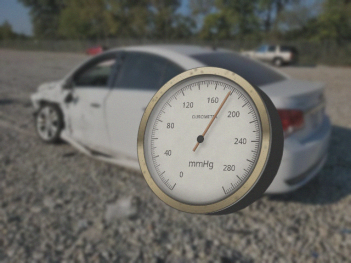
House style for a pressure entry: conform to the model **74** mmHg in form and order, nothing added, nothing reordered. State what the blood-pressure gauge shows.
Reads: **180** mmHg
